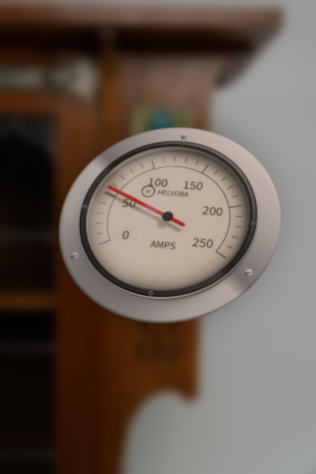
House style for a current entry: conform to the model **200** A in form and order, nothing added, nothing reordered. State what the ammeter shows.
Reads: **55** A
